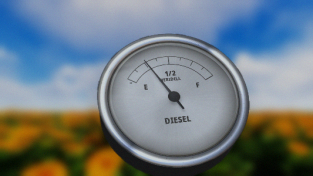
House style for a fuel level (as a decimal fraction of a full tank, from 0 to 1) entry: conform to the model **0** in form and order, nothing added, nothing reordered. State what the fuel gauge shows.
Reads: **0.25**
